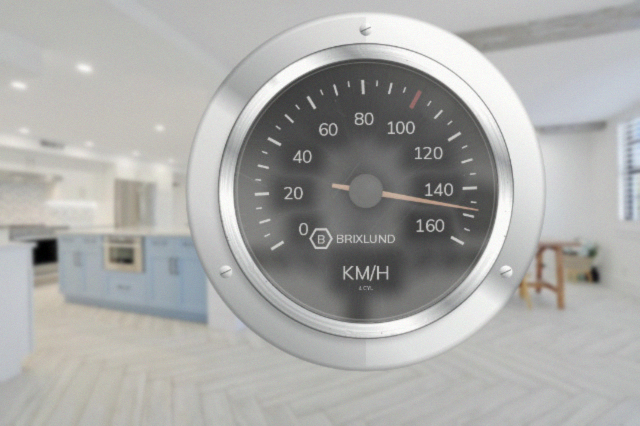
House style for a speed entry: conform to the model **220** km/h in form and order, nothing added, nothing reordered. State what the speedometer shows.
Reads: **147.5** km/h
